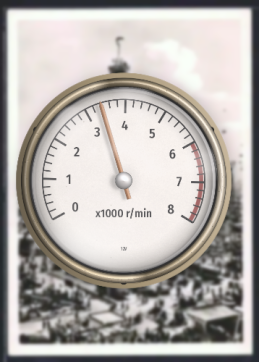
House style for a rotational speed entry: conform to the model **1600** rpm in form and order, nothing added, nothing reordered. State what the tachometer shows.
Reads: **3400** rpm
